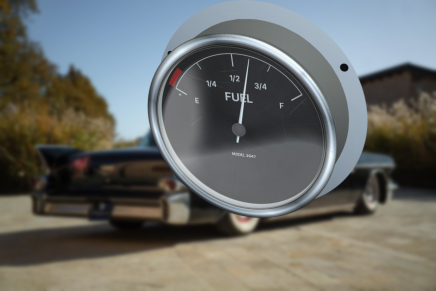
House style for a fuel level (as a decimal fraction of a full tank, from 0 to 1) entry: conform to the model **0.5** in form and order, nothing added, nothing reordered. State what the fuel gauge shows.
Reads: **0.625**
